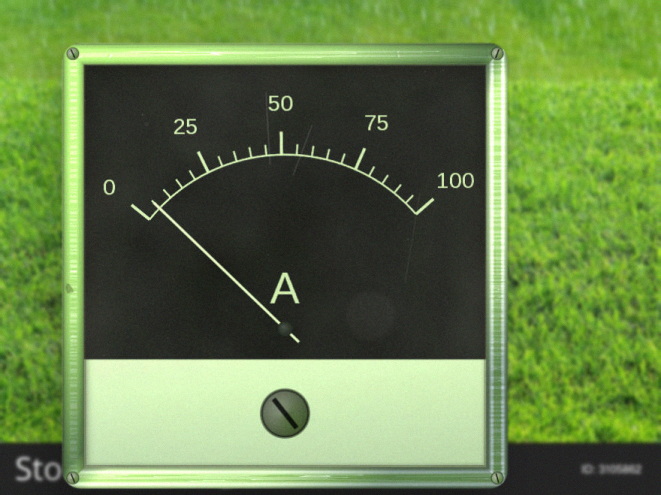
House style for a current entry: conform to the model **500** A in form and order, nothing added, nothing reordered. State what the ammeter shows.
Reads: **5** A
